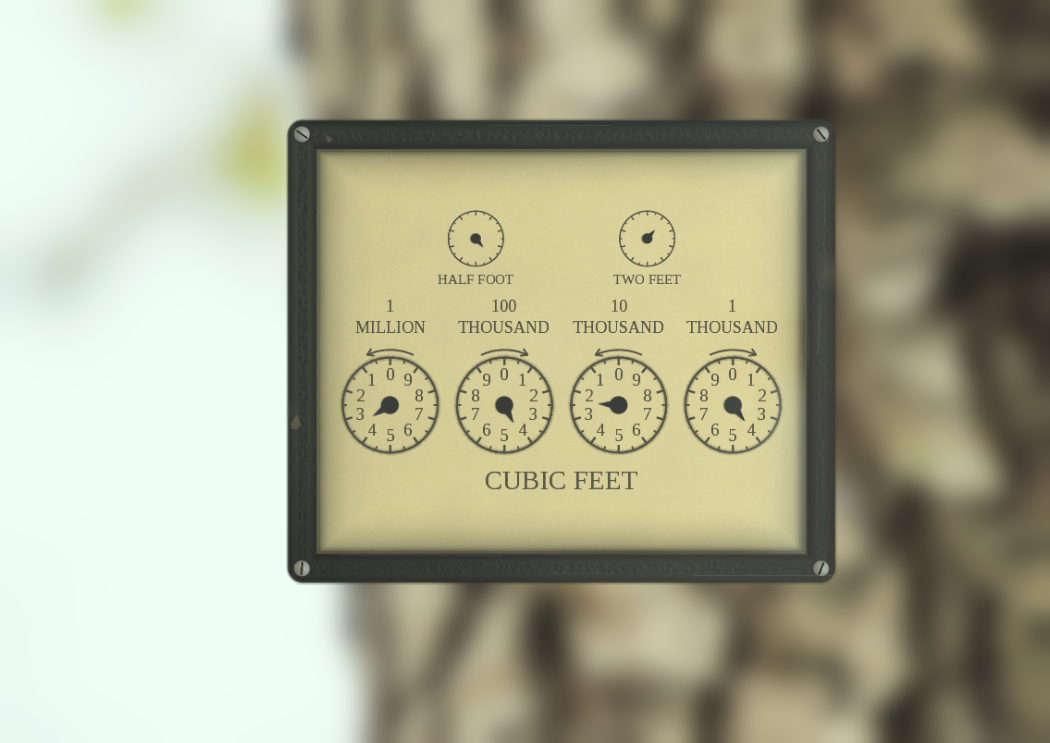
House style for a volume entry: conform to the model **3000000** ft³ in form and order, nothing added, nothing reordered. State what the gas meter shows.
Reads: **342400** ft³
